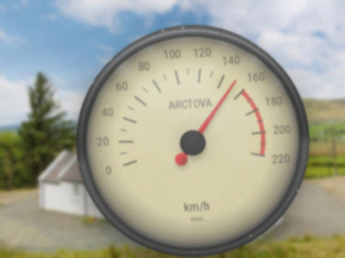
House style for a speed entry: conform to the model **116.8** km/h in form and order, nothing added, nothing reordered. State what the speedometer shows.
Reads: **150** km/h
